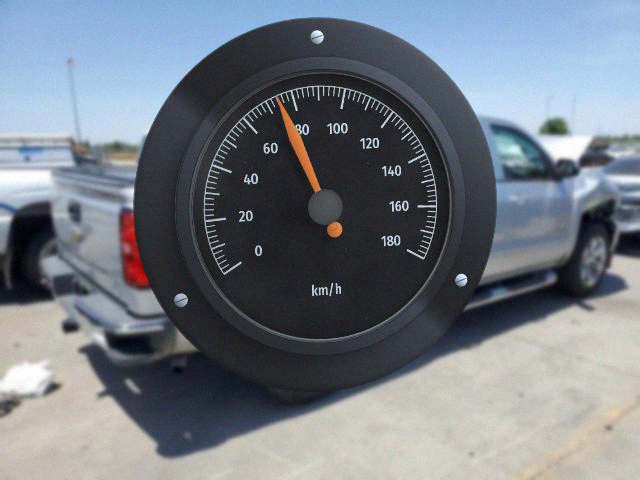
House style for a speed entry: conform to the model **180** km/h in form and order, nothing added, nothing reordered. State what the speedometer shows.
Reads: **74** km/h
